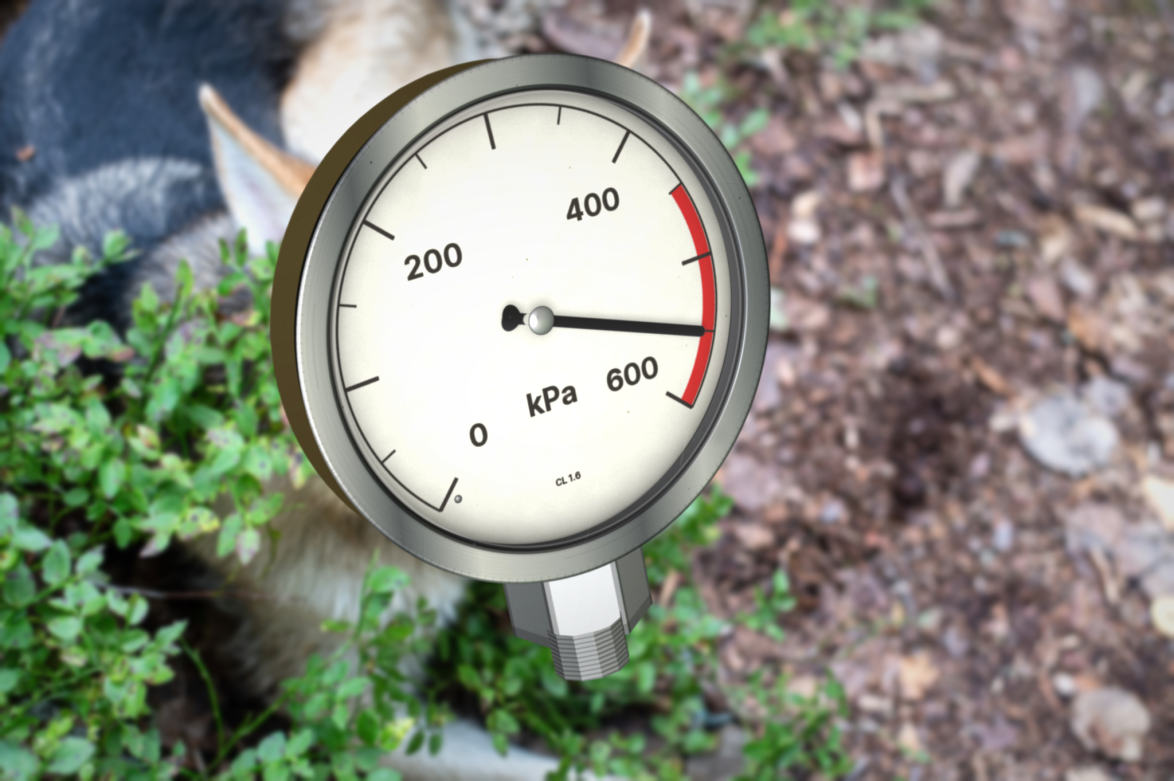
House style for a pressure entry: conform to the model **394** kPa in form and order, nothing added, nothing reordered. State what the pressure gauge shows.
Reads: **550** kPa
